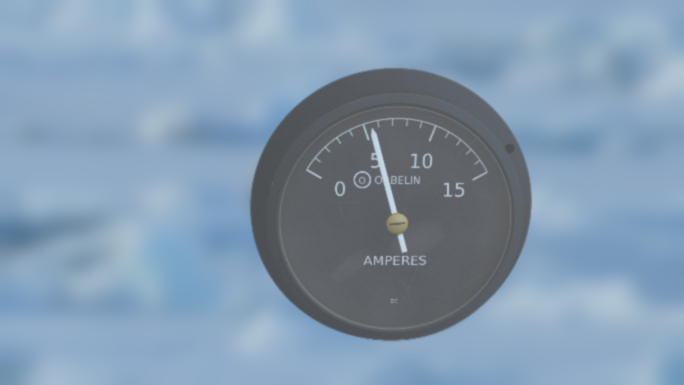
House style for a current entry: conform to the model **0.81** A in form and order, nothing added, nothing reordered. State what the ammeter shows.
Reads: **5.5** A
